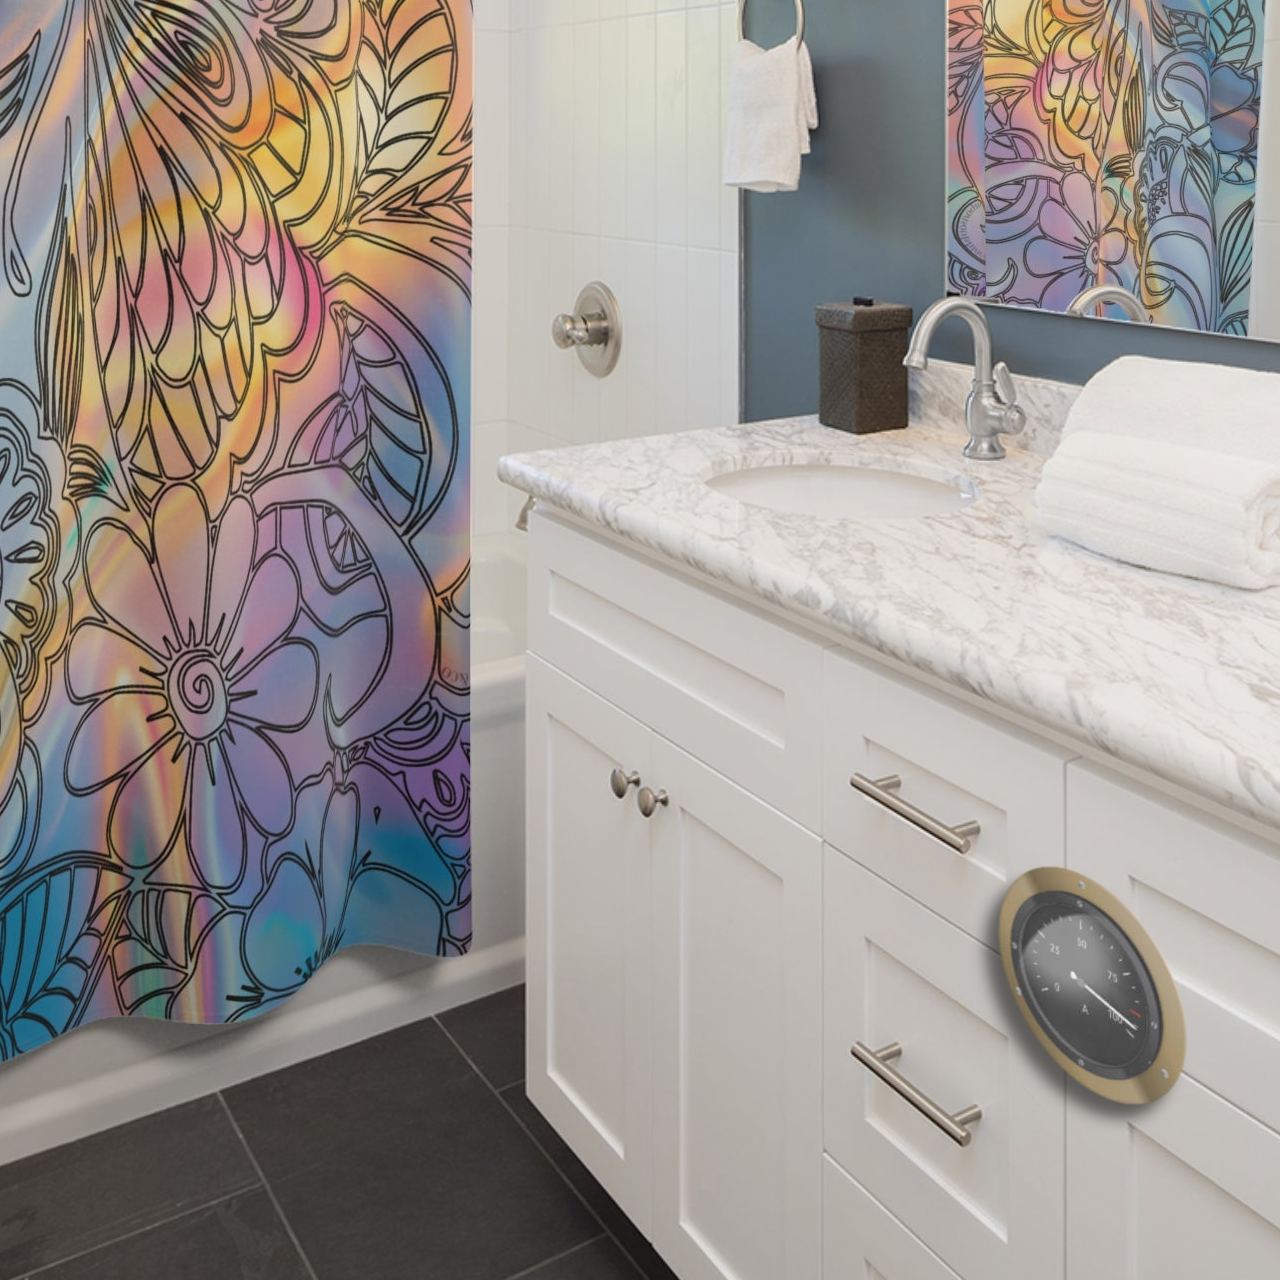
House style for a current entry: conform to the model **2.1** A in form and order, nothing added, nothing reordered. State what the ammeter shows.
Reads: **95** A
